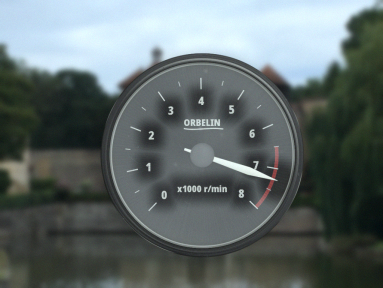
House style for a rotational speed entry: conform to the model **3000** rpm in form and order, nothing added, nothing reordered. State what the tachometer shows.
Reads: **7250** rpm
